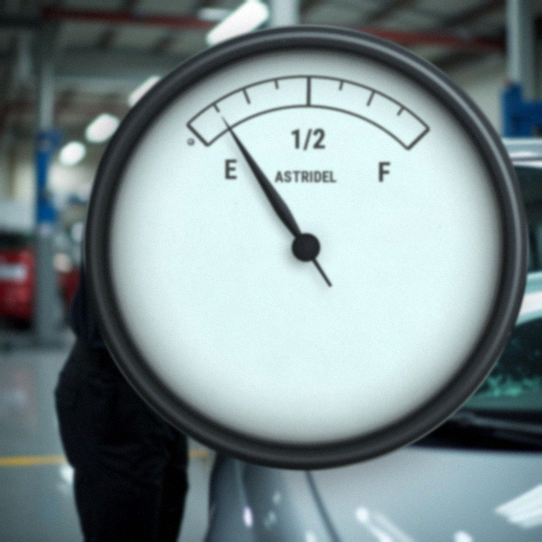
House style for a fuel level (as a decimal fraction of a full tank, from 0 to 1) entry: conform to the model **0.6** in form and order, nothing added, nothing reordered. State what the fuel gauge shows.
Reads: **0.125**
